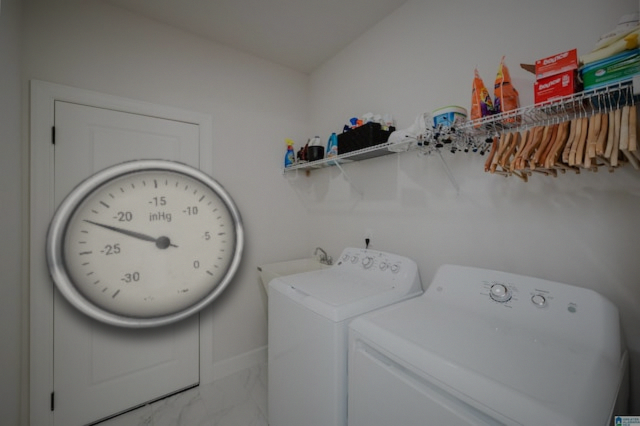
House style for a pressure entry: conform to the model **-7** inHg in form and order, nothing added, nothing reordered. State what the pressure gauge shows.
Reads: **-22** inHg
